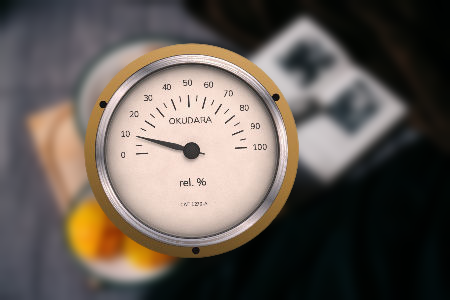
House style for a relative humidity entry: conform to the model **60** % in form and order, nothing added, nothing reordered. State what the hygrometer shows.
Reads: **10** %
